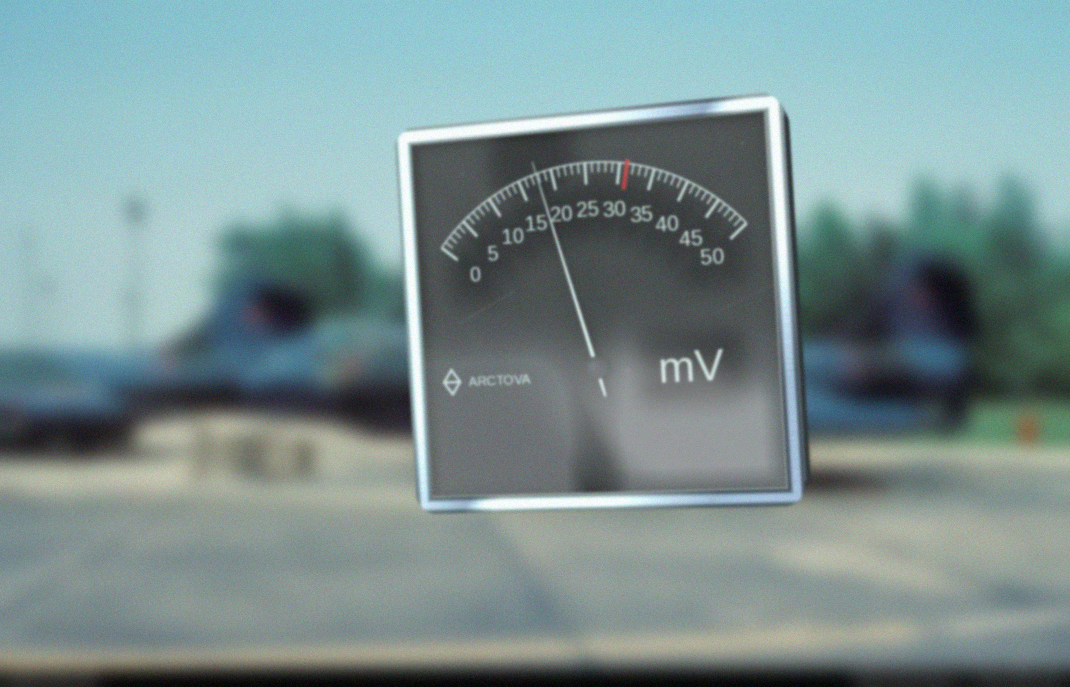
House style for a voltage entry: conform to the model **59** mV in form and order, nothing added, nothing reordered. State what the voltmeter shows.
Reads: **18** mV
